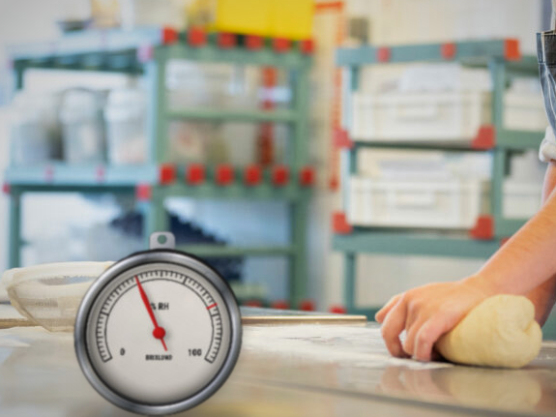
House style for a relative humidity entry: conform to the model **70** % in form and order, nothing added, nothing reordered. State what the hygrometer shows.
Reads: **40** %
